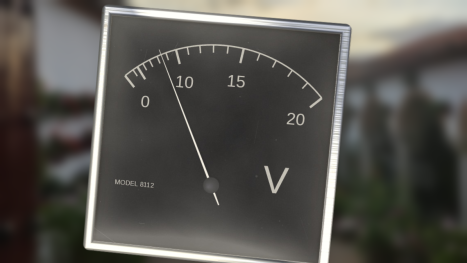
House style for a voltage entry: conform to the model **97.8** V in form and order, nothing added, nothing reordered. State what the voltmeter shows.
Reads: **8.5** V
